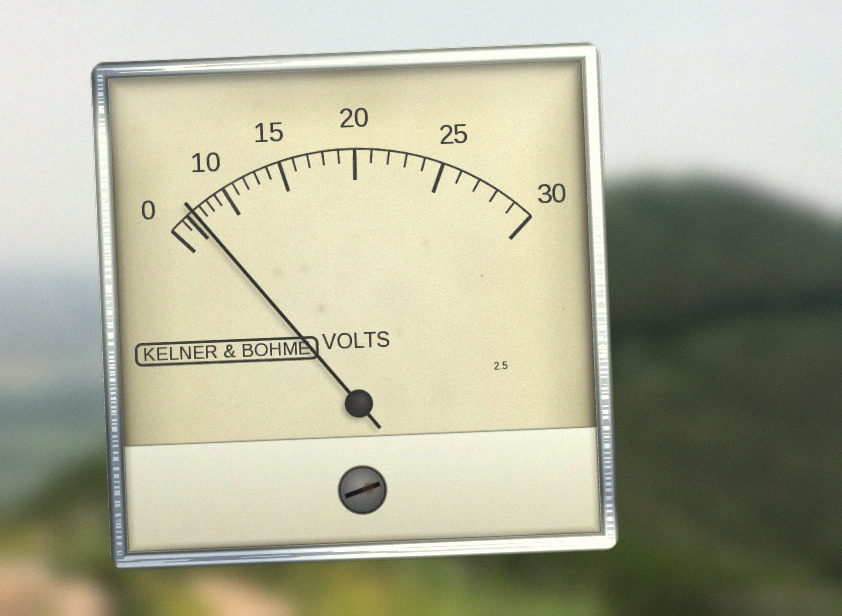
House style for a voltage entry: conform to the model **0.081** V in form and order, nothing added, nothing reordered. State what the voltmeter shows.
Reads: **6** V
